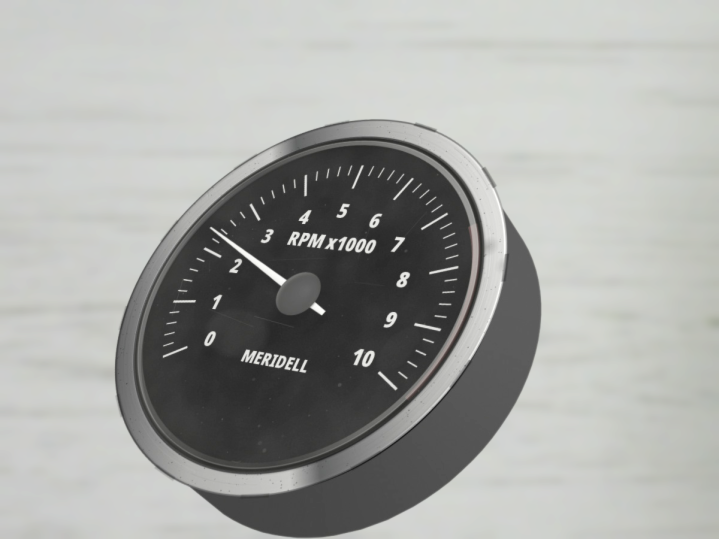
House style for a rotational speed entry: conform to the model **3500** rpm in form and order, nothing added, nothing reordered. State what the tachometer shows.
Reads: **2300** rpm
